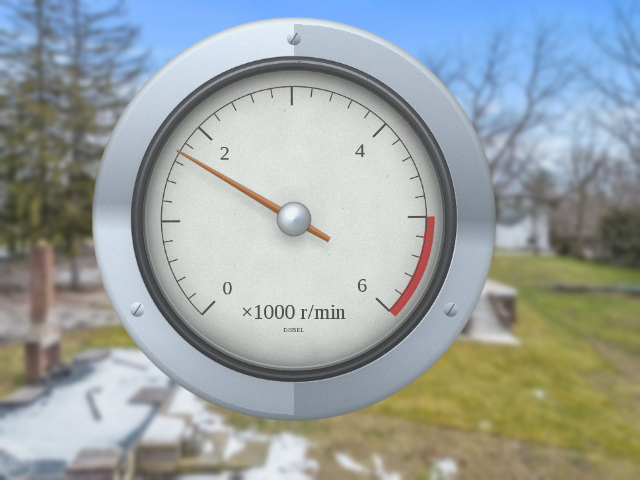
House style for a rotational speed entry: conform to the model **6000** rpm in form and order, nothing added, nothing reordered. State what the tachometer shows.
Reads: **1700** rpm
